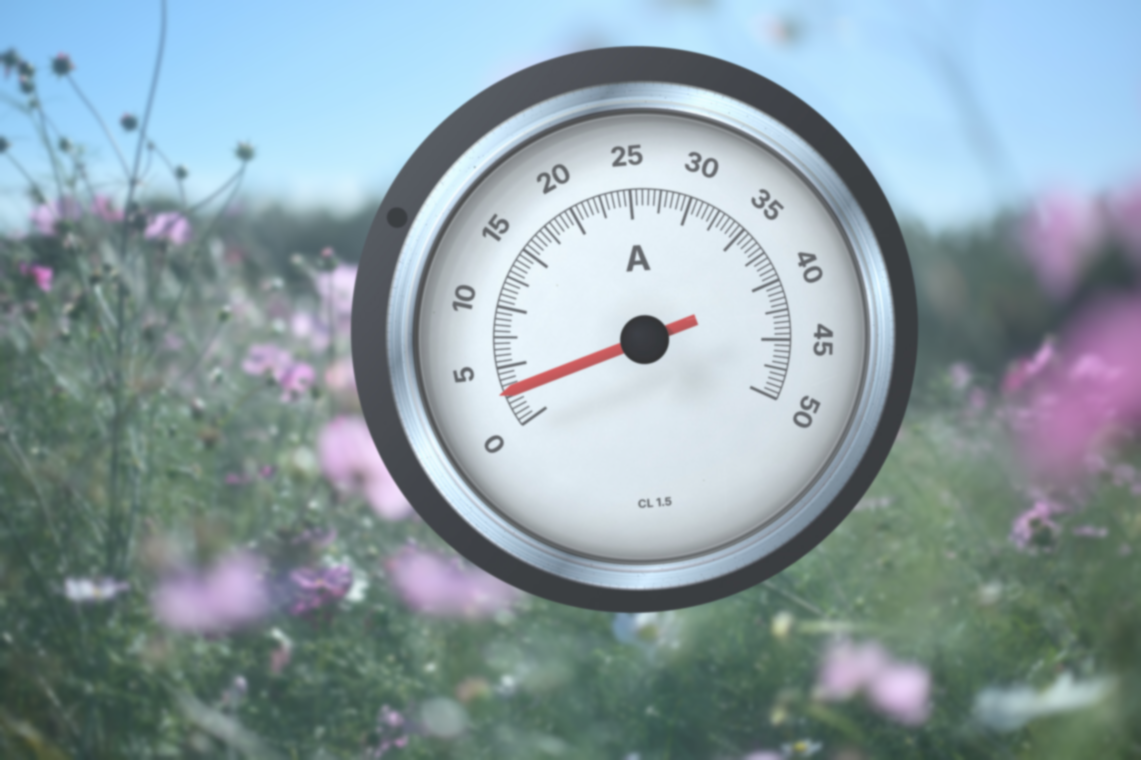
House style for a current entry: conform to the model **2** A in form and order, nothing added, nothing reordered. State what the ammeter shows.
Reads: **3** A
